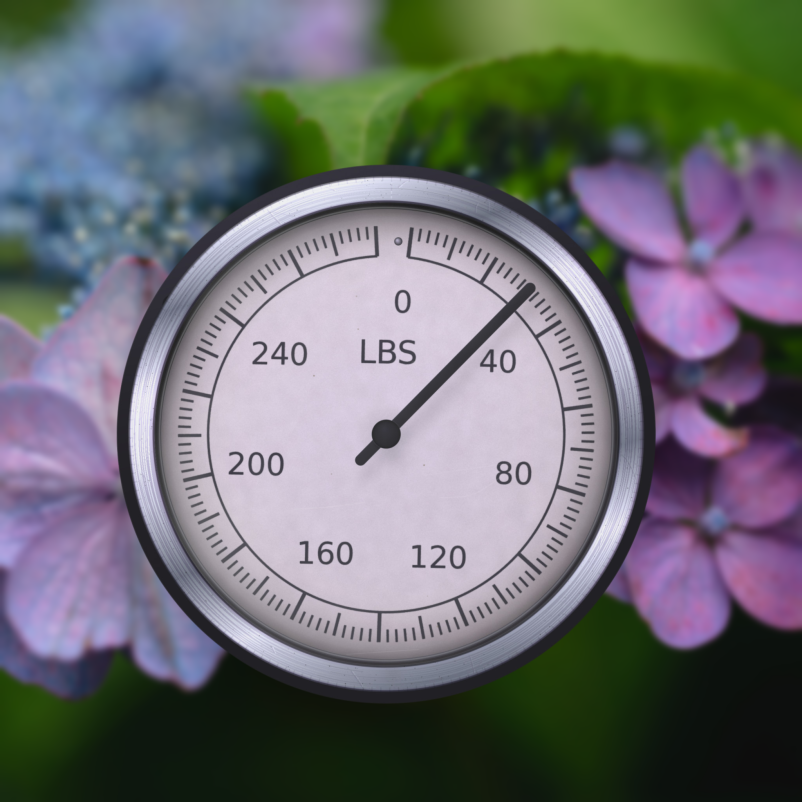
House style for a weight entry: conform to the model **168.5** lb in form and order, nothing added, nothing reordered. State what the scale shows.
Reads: **30** lb
